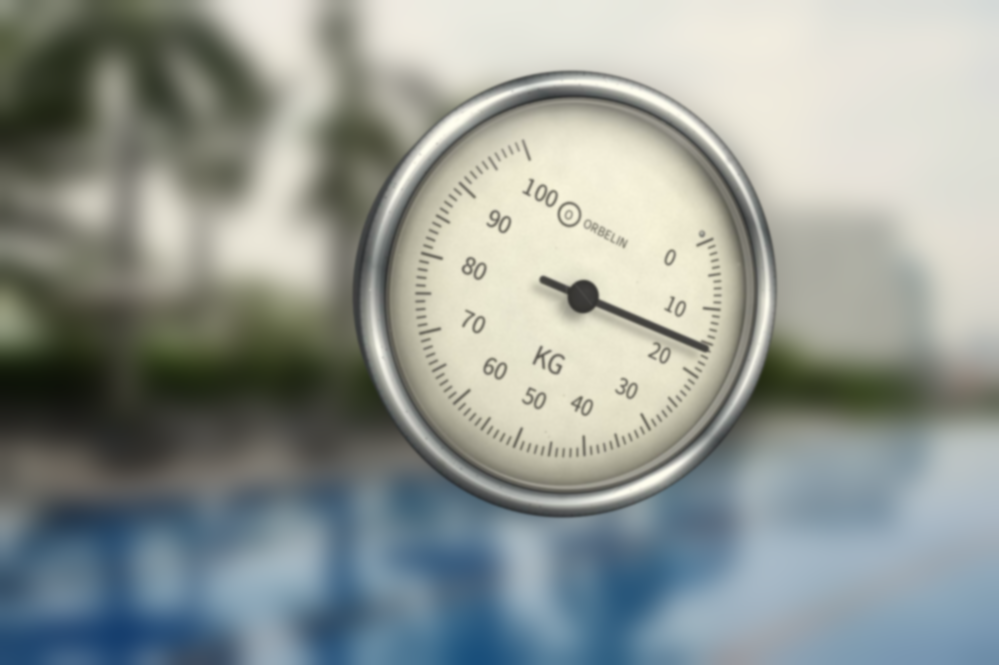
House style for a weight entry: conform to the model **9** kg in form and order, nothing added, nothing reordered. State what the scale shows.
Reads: **16** kg
